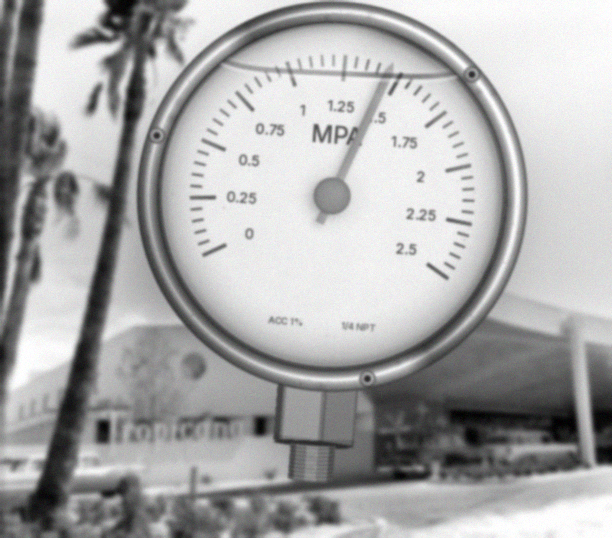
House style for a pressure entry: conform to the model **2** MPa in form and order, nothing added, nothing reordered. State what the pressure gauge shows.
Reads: **1.45** MPa
